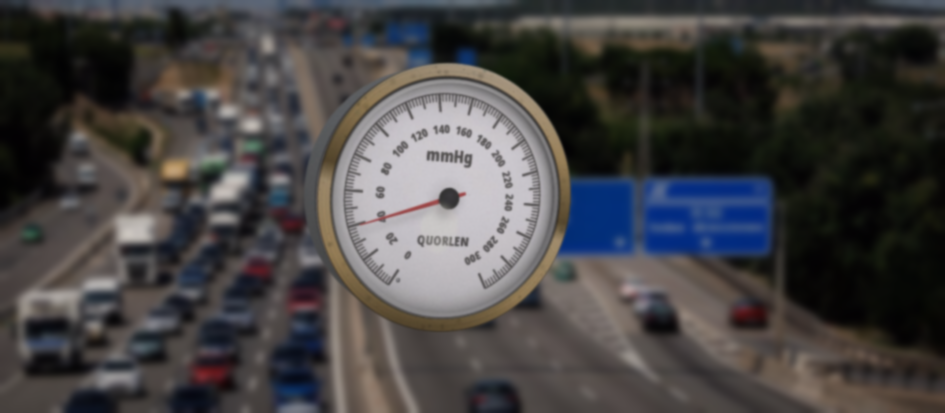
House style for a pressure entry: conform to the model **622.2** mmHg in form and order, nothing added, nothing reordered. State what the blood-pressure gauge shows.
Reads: **40** mmHg
